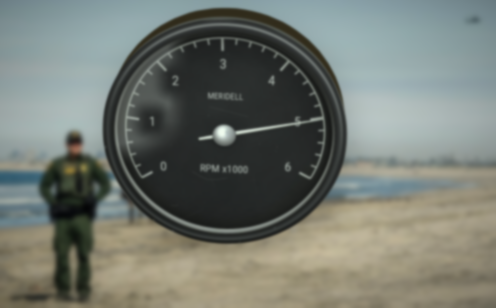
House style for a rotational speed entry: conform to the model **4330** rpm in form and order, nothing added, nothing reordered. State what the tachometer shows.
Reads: **5000** rpm
